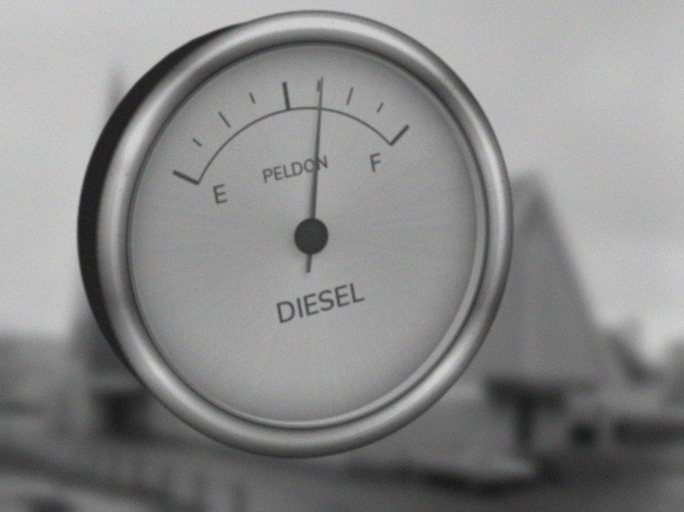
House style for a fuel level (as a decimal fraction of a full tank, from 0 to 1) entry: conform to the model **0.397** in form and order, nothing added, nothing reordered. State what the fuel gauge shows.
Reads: **0.625**
